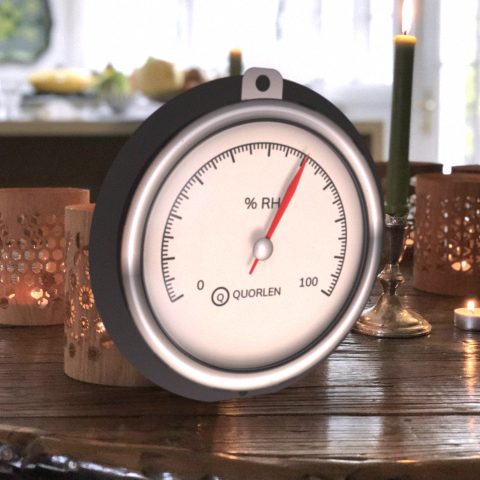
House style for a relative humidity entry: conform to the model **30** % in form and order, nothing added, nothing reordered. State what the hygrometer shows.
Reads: **60** %
